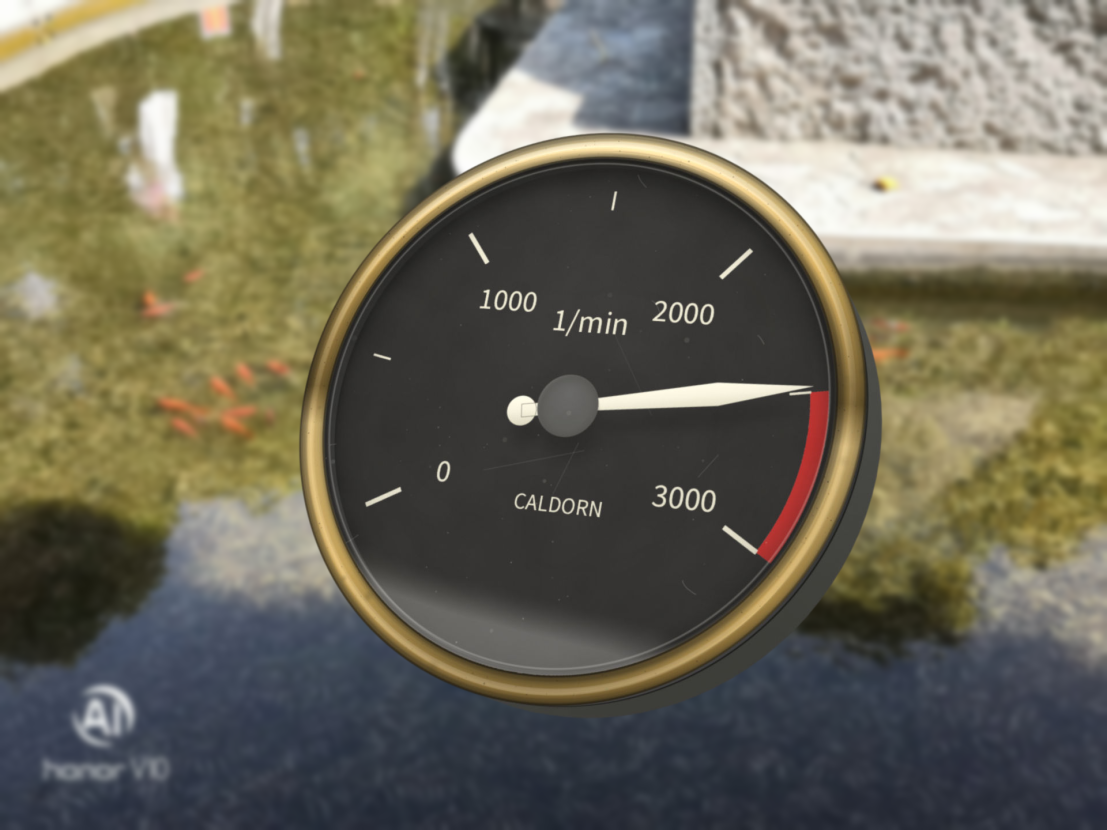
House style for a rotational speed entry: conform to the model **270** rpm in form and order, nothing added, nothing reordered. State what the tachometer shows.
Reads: **2500** rpm
